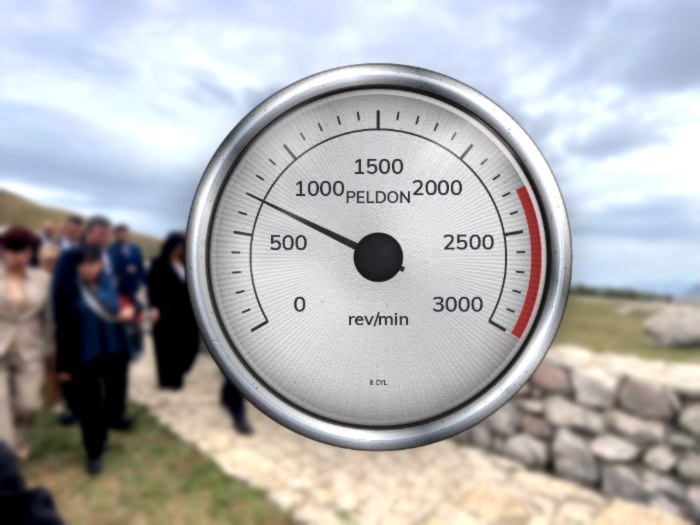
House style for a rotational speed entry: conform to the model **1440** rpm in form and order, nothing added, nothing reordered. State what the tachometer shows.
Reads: **700** rpm
